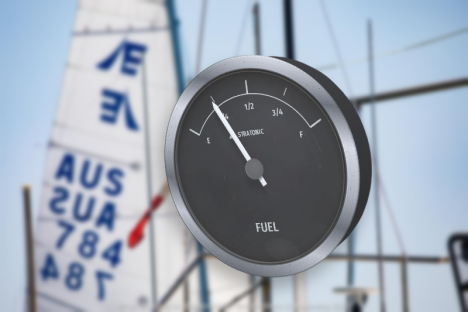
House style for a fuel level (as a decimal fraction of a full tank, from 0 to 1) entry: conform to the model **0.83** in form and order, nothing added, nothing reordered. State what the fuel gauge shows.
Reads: **0.25**
